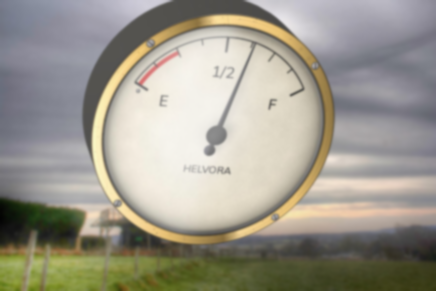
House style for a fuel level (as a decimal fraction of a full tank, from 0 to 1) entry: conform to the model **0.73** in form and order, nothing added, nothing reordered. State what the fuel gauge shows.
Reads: **0.625**
